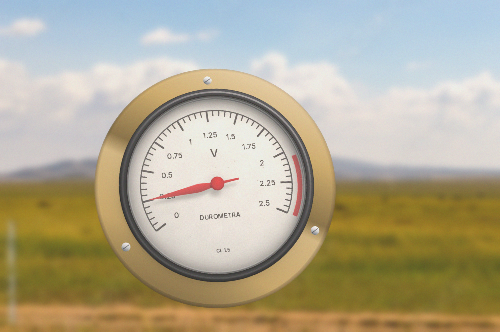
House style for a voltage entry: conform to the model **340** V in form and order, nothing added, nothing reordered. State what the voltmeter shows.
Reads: **0.25** V
